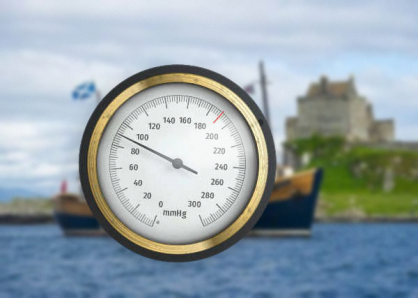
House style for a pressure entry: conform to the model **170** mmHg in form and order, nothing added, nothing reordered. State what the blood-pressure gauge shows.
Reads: **90** mmHg
